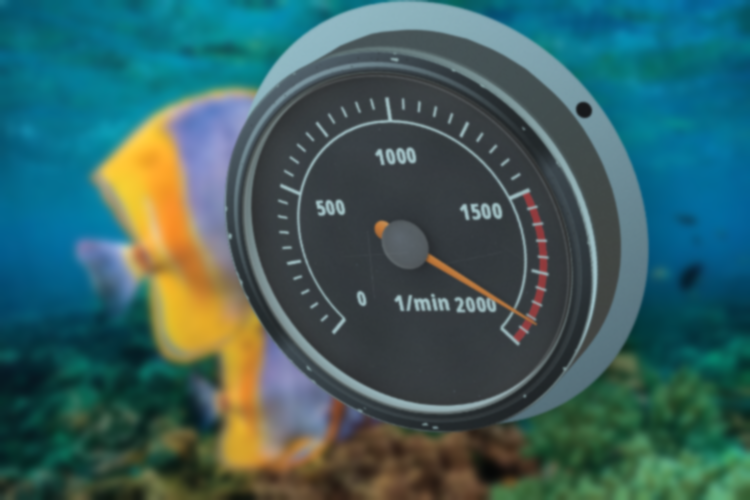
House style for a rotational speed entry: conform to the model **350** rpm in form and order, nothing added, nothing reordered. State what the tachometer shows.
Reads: **1900** rpm
